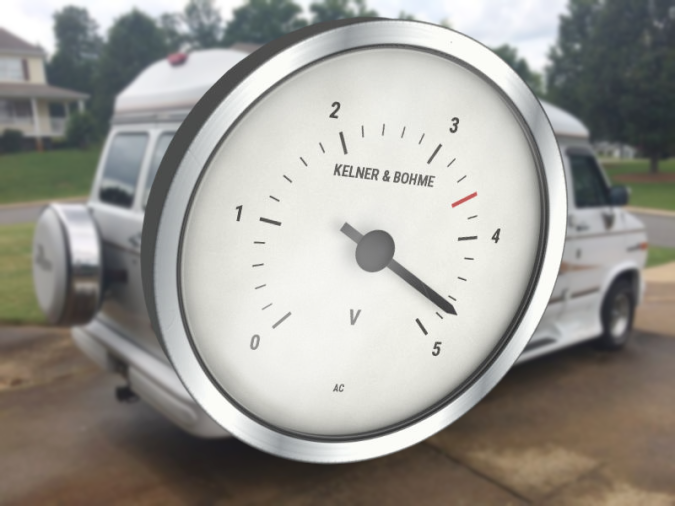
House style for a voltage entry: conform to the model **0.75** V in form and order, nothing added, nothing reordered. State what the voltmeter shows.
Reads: **4.7** V
